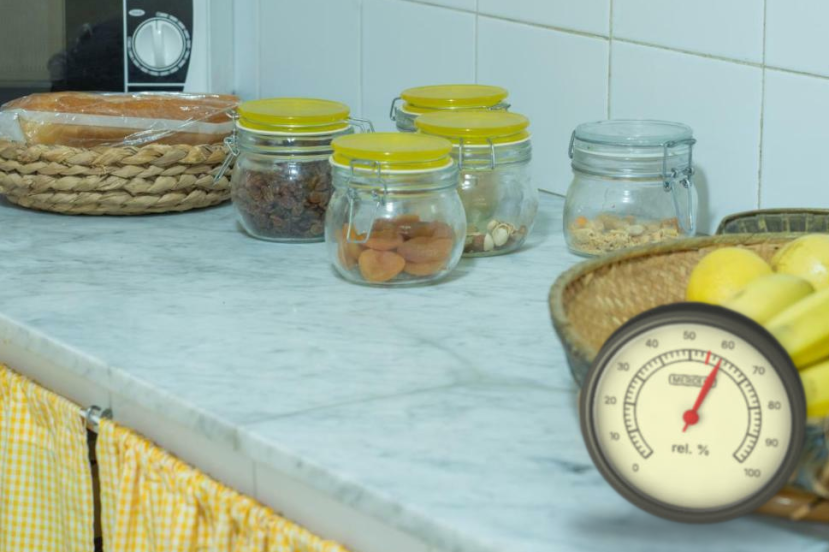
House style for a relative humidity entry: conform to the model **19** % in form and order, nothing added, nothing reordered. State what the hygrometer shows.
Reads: **60** %
